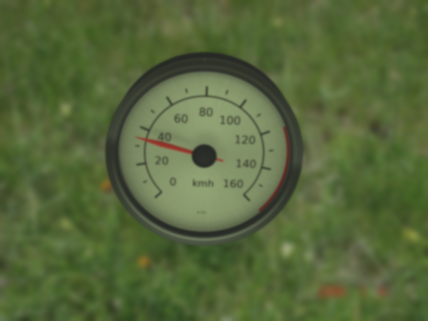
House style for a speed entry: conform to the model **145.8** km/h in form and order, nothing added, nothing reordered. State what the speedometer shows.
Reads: **35** km/h
